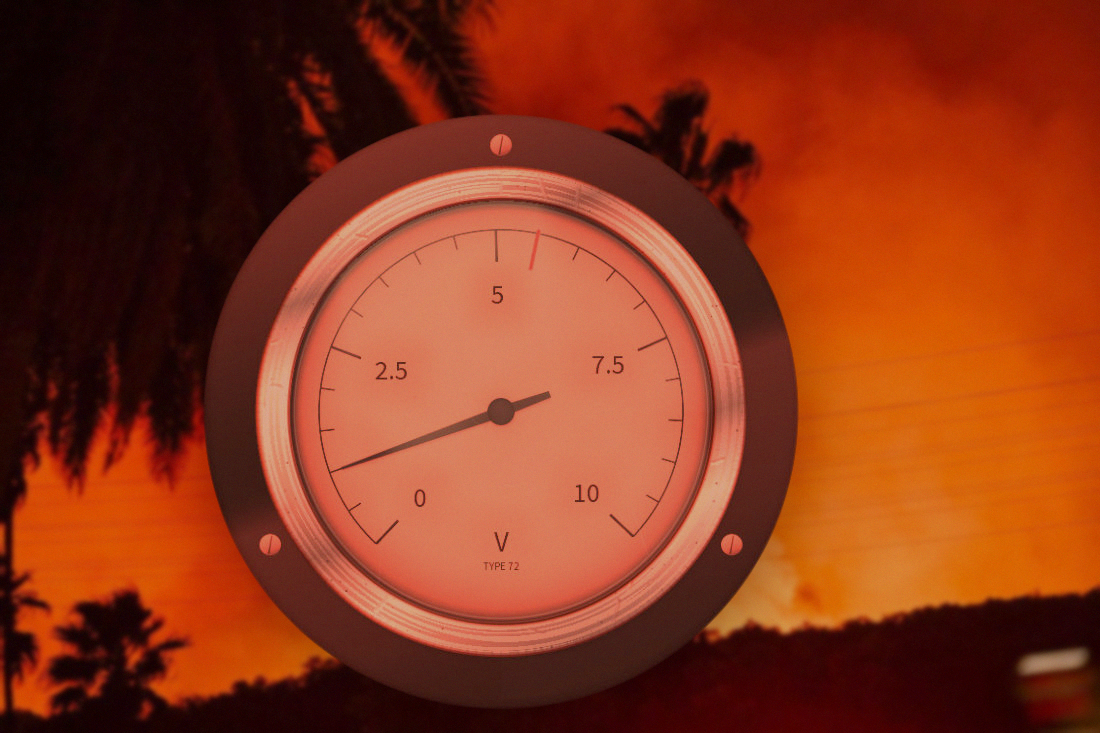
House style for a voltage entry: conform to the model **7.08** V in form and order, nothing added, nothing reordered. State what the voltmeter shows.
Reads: **1** V
